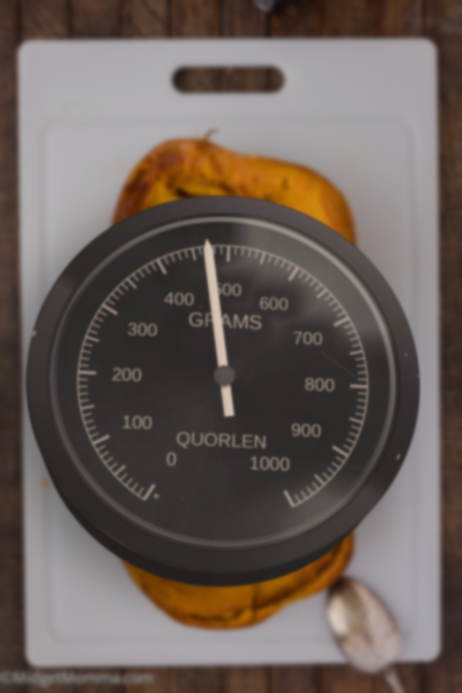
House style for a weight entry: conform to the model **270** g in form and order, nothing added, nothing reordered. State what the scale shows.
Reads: **470** g
